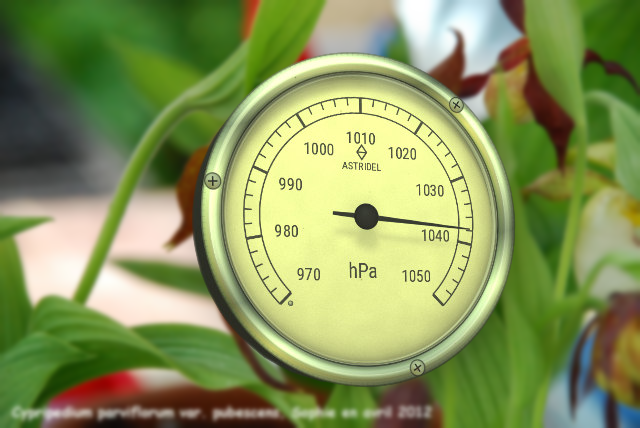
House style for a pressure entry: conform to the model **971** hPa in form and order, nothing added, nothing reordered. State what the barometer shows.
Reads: **1038** hPa
